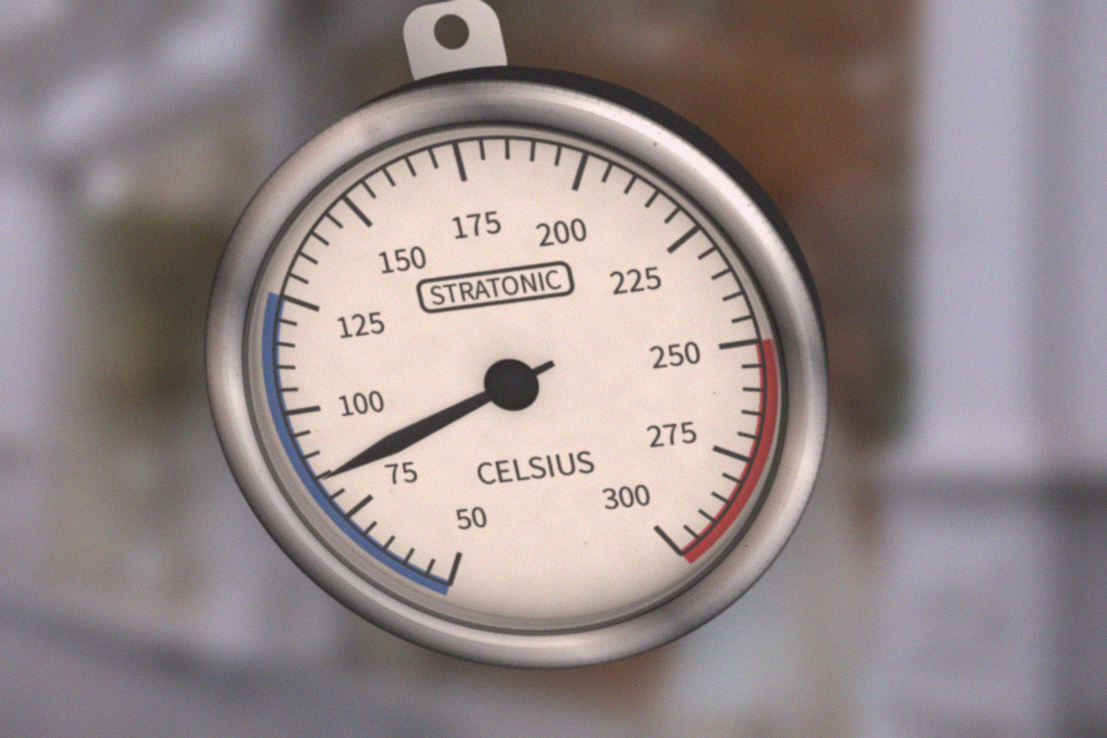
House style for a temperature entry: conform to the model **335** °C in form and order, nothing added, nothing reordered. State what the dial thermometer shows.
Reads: **85** °C
